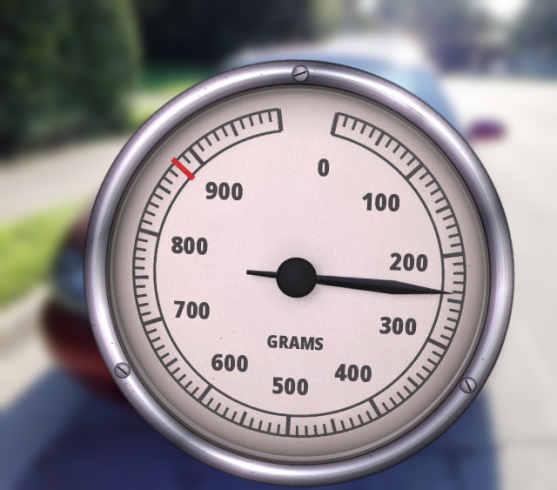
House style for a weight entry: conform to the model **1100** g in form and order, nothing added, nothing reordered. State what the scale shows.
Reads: **240** g
